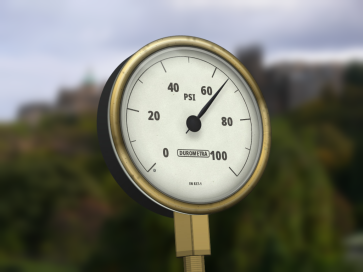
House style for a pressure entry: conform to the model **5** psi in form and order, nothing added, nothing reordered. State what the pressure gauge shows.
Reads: **65** psi
